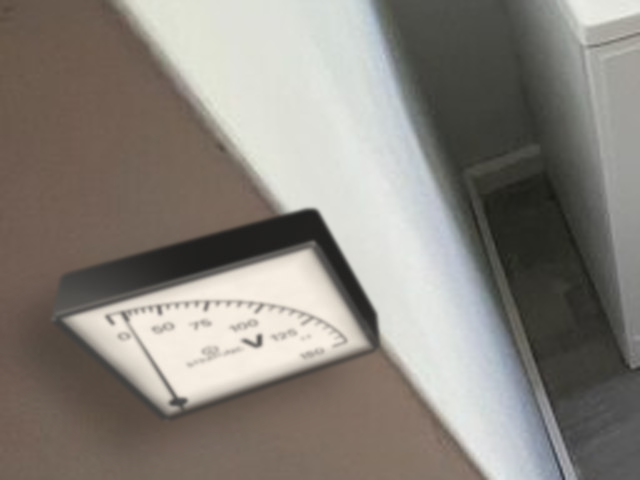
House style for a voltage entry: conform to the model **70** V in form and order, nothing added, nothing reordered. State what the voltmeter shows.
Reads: **25** V
